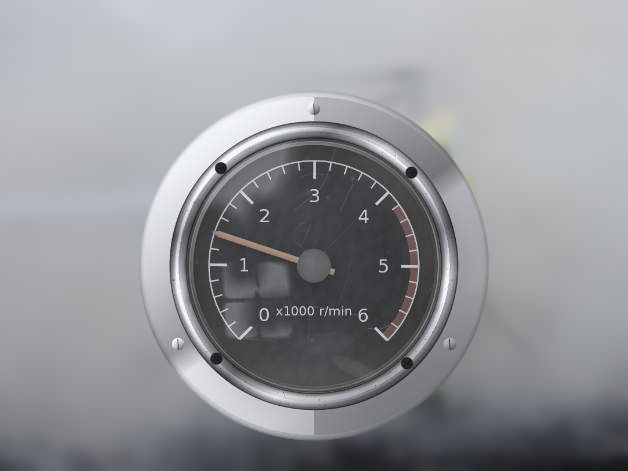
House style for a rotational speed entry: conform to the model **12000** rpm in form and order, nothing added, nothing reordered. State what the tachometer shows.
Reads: **1400** rpm
